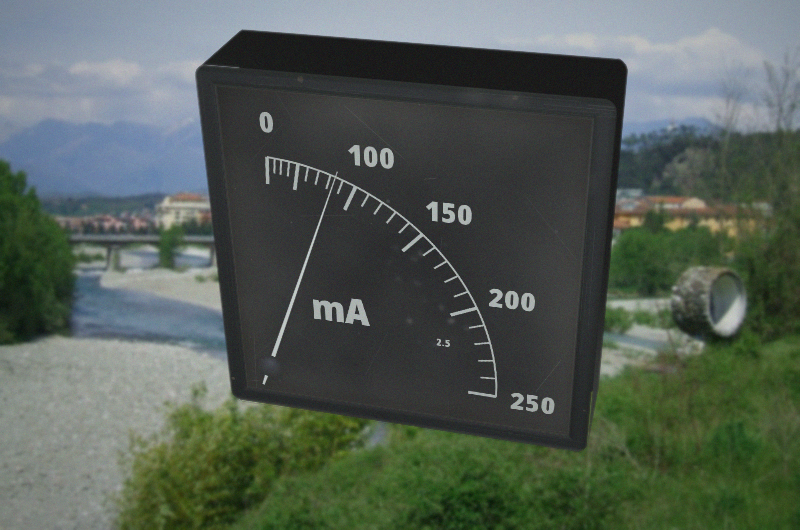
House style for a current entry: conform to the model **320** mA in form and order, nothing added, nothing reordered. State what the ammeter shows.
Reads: **85** mA
